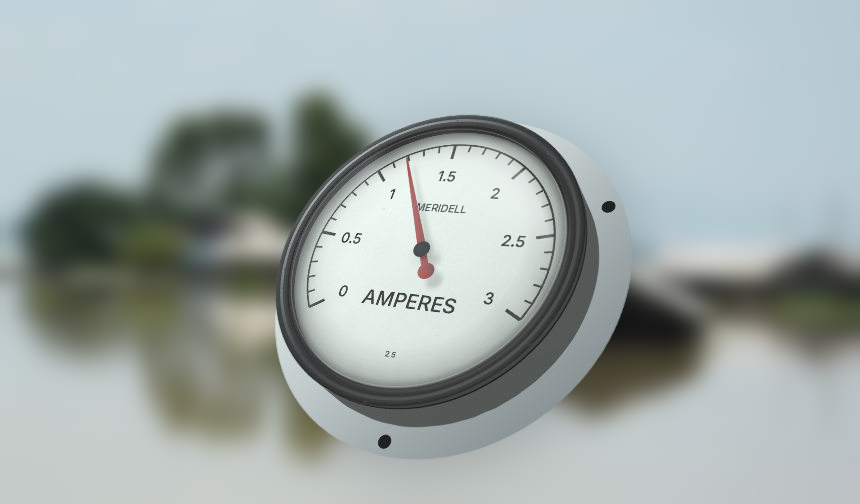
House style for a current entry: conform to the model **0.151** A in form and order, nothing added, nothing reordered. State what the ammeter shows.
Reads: **1.2** A
